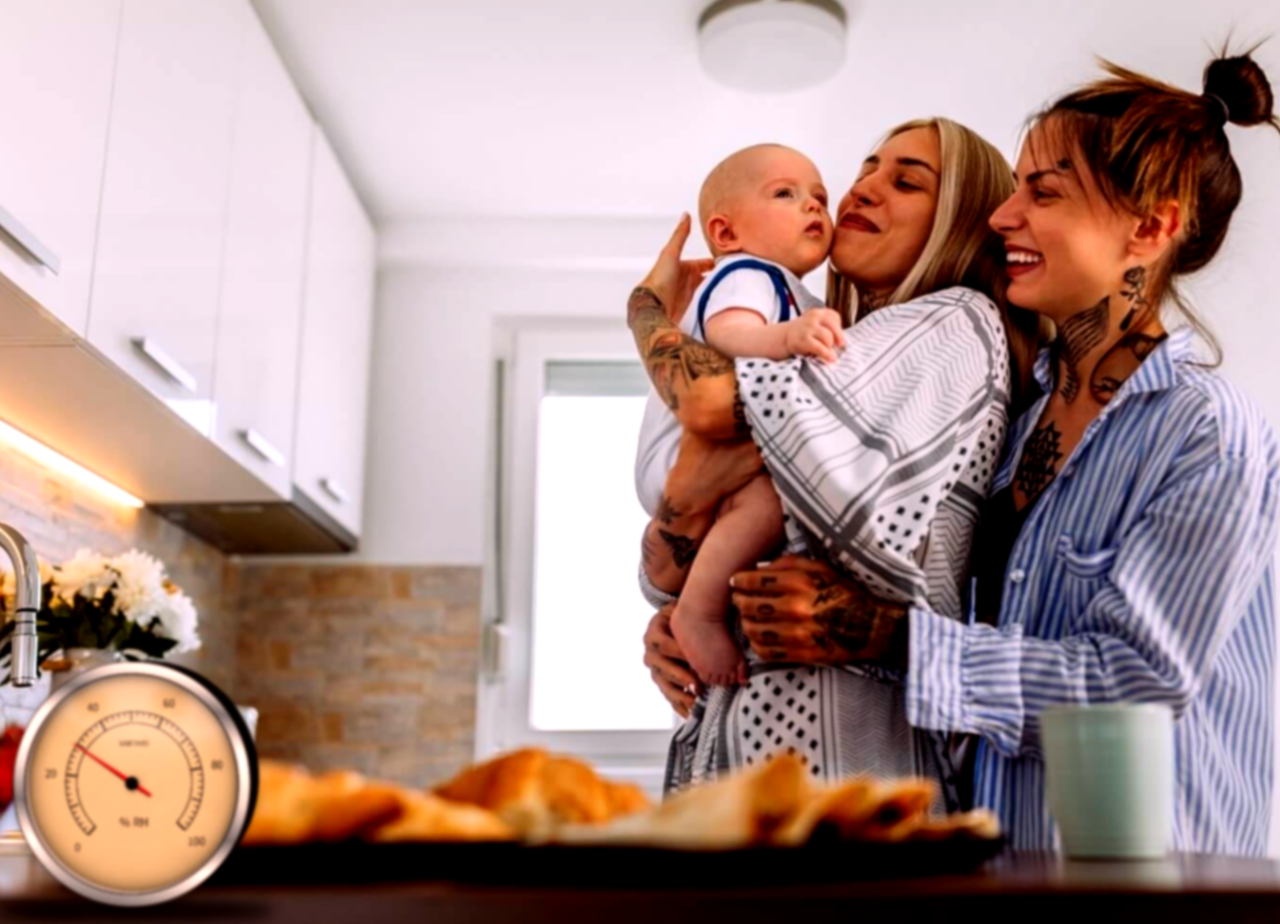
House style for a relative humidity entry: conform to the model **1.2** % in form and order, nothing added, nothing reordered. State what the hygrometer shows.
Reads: **30** %
